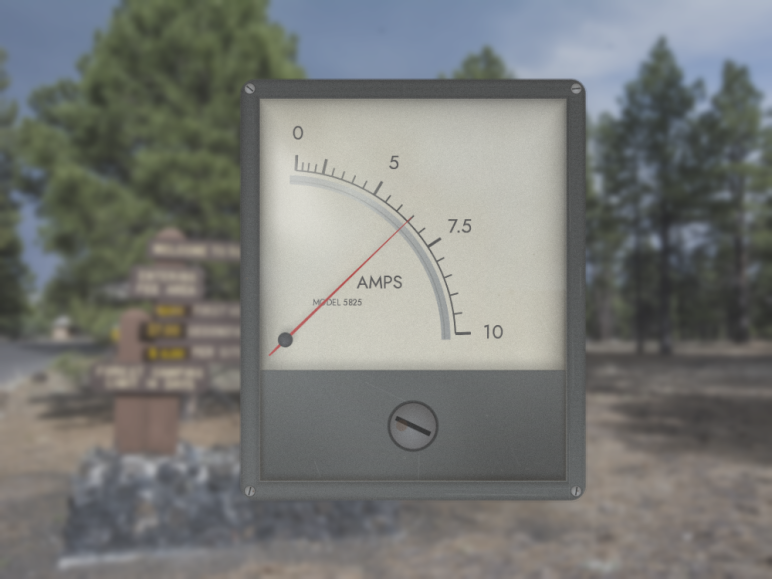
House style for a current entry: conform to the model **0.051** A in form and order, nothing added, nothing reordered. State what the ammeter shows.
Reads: **6.5** A
